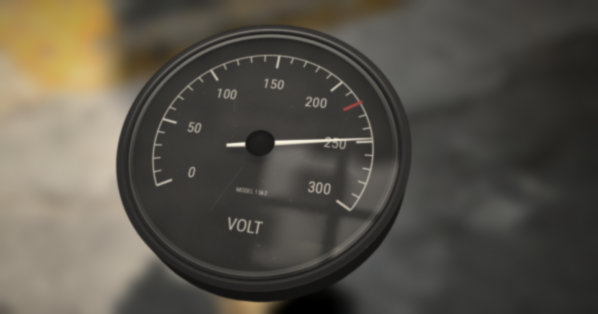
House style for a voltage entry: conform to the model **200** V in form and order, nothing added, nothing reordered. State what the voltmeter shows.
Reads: **250** V
